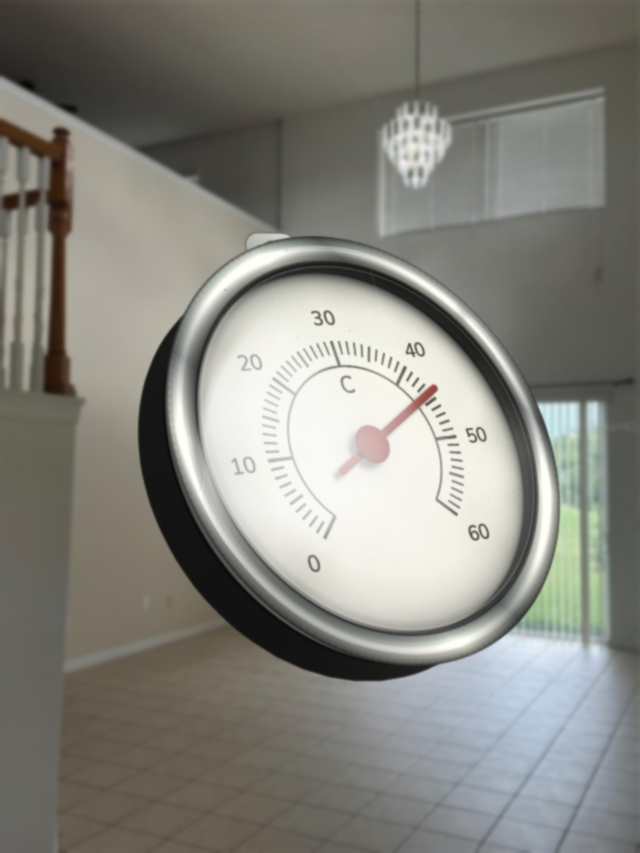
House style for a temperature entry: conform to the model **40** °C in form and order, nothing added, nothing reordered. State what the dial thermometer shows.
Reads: **44** °C
